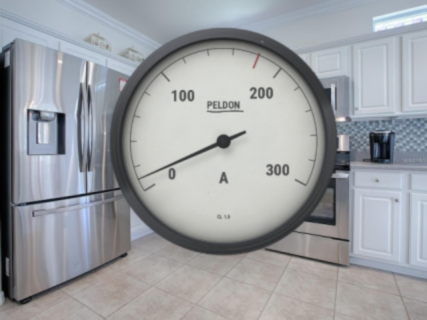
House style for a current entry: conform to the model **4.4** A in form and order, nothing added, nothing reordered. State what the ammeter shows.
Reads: **10** A
